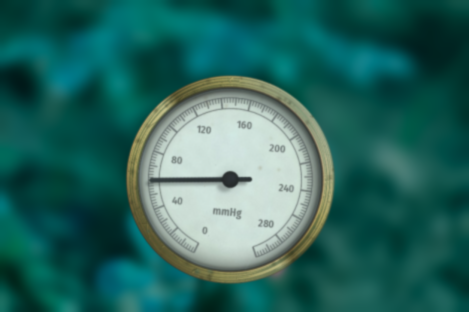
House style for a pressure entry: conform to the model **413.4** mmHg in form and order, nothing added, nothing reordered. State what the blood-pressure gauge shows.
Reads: **60** mmHg
